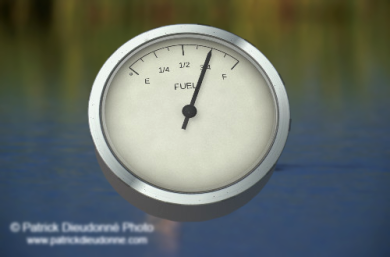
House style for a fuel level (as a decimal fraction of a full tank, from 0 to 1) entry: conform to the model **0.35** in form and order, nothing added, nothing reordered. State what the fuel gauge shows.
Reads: **0.75**
